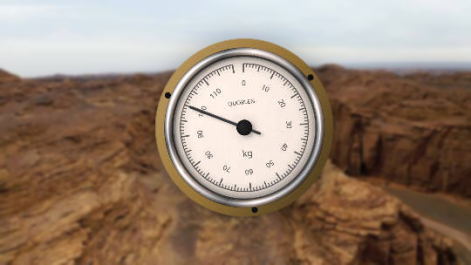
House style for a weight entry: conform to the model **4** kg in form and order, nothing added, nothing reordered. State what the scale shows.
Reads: **100** kg
